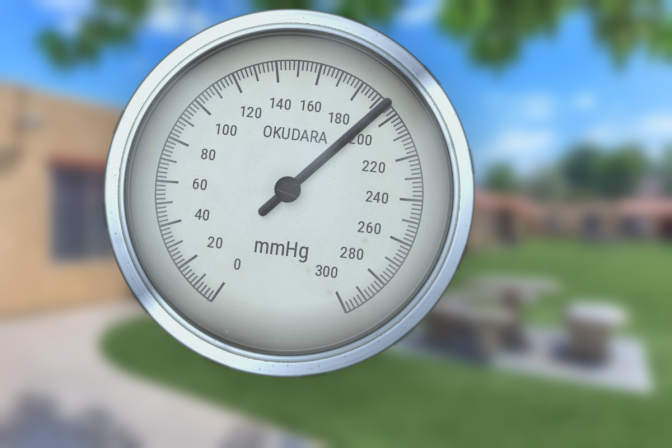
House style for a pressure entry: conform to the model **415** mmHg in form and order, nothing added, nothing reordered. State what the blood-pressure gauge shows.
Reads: **194** mmHg
